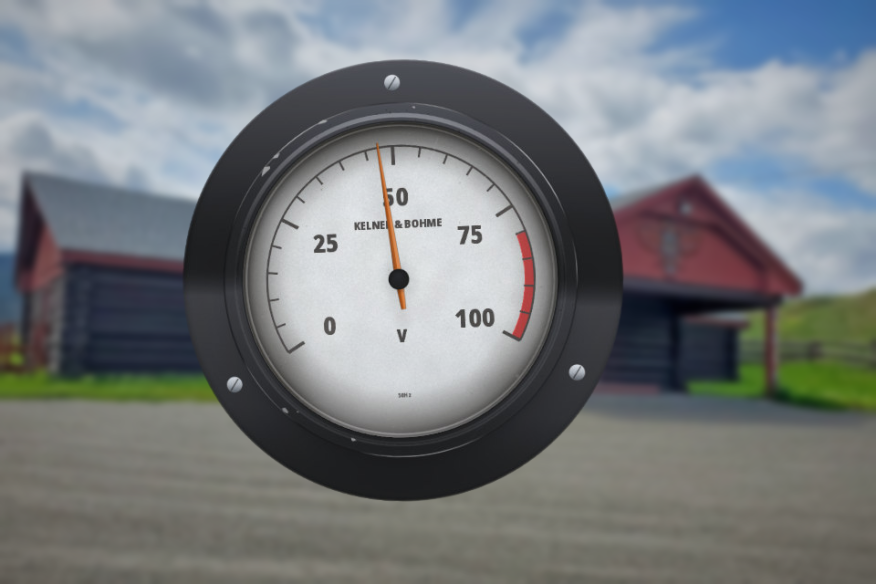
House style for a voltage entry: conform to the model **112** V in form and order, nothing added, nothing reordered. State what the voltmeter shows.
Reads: **47.5** V
